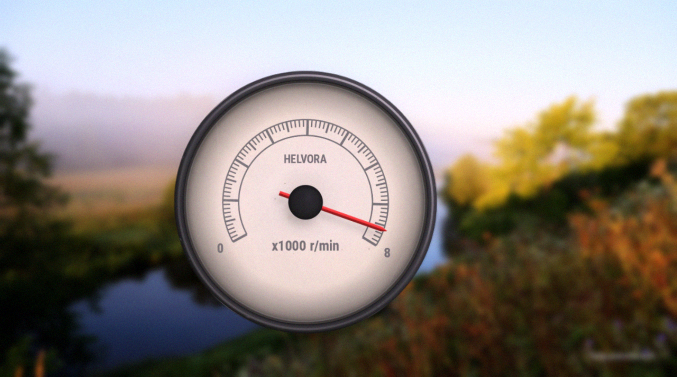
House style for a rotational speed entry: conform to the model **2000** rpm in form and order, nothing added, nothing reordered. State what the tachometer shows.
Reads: **7600** rpm
